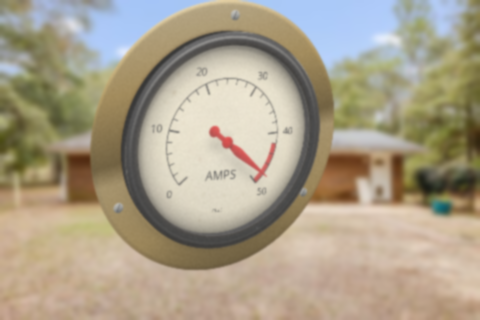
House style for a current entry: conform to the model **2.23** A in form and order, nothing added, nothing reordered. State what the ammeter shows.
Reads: **48** A
